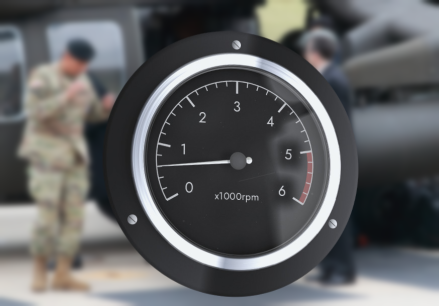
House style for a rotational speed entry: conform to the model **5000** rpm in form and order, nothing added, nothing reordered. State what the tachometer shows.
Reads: **600** rpm
